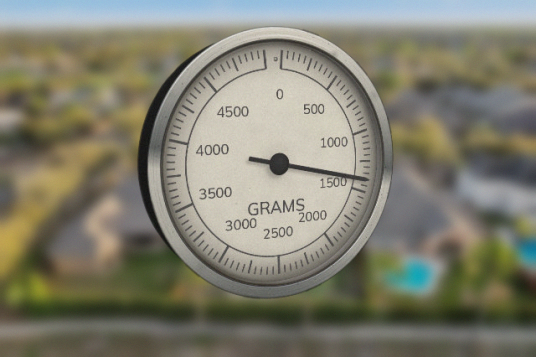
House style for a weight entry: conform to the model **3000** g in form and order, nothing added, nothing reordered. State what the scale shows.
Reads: **1400** g
